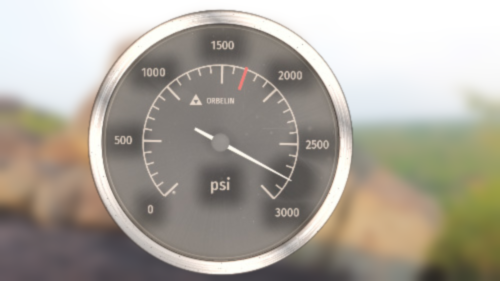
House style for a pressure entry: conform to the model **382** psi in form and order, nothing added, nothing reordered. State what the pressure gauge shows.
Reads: **2800** psi
